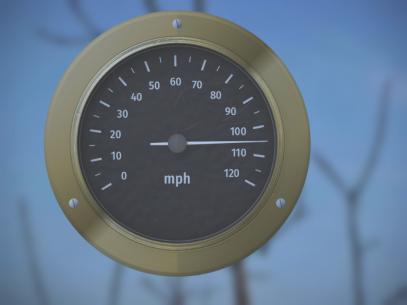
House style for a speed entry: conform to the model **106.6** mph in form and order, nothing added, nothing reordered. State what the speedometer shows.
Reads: **105** mph
